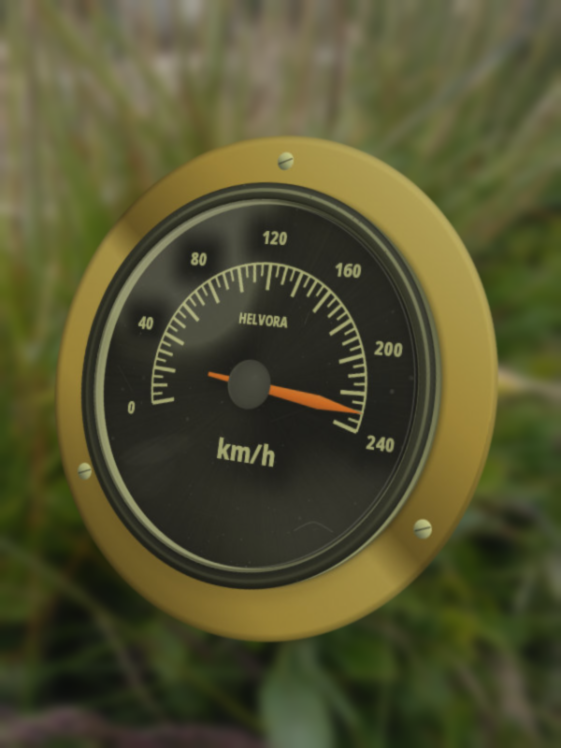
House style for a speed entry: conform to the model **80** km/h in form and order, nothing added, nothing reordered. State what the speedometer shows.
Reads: **230** km/h
